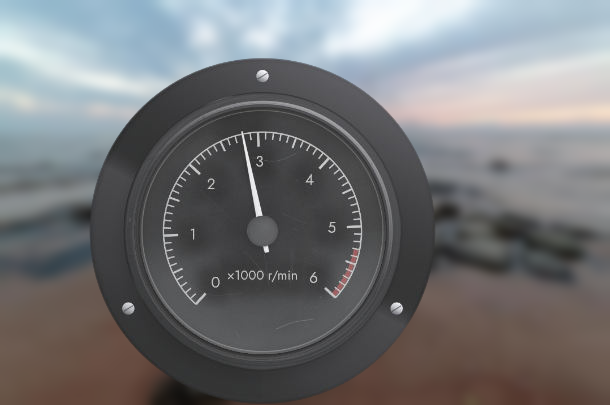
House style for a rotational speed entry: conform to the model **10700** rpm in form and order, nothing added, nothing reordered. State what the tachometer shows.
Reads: **2800** rpm
